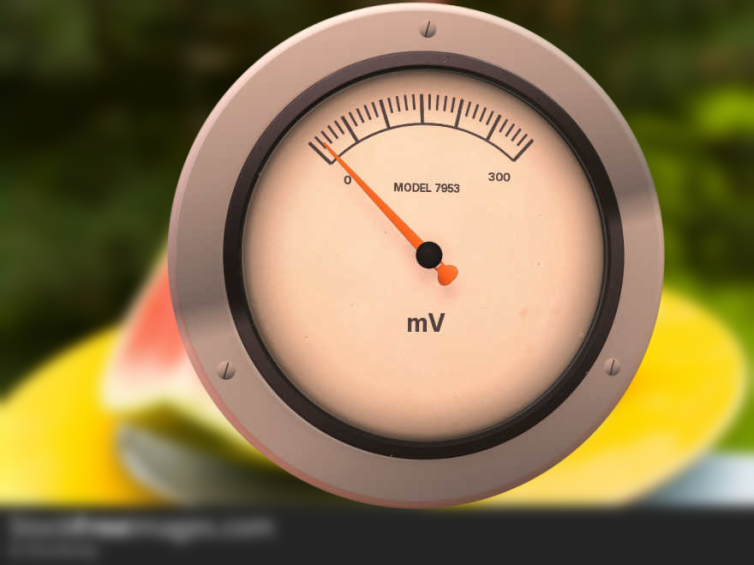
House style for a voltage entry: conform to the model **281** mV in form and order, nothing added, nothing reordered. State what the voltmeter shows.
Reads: **10** mV
